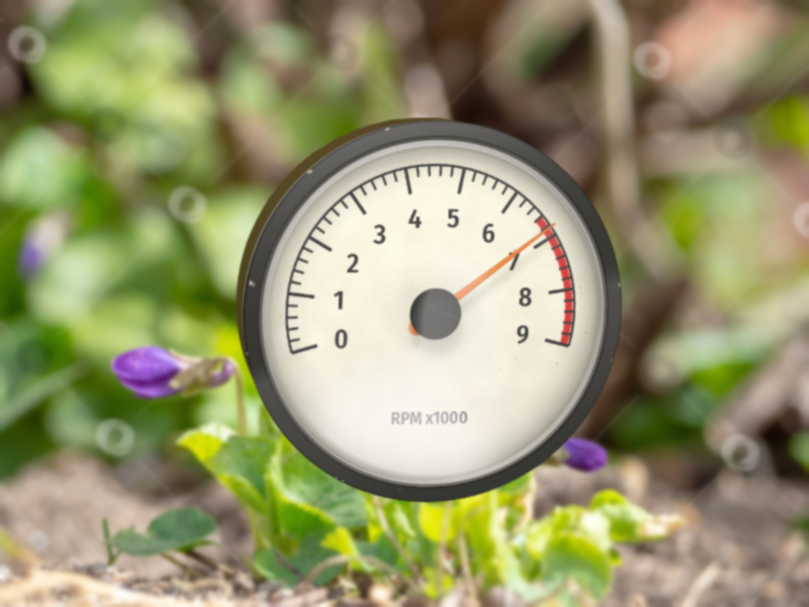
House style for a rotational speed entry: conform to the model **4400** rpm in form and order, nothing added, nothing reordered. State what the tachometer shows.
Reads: **6800** rpm
